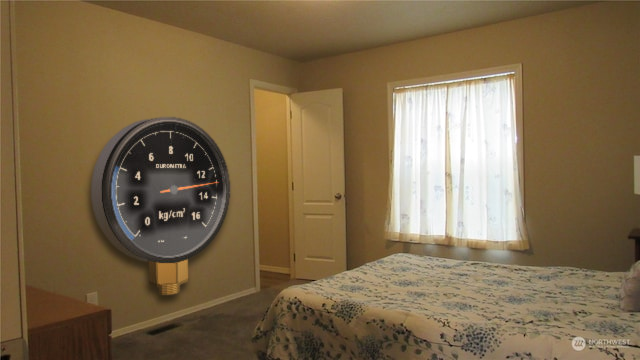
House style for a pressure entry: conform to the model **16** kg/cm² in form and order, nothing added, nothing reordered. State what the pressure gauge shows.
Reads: **13** kg/cm²
